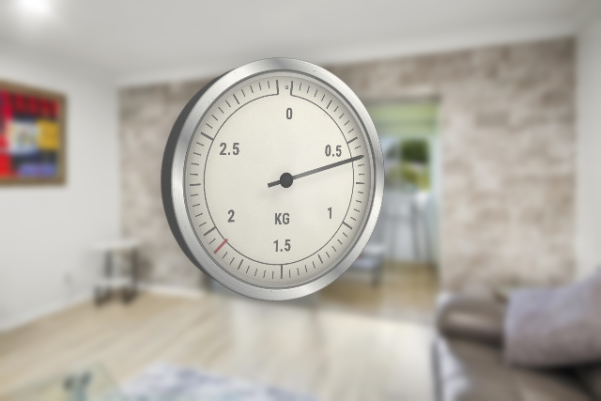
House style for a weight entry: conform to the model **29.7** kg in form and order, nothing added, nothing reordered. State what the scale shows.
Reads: **0.6** kg
